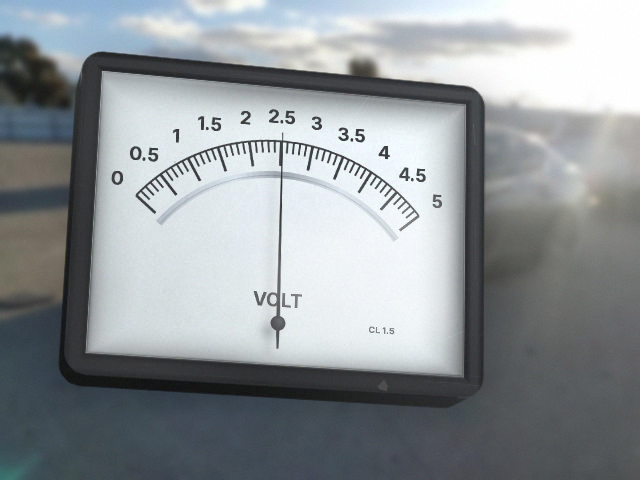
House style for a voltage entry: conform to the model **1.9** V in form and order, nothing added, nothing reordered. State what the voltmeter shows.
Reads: **2.5** V
